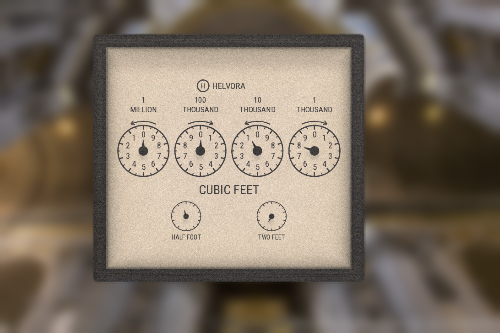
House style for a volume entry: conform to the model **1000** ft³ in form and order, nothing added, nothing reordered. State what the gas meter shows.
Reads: **800** ft³
